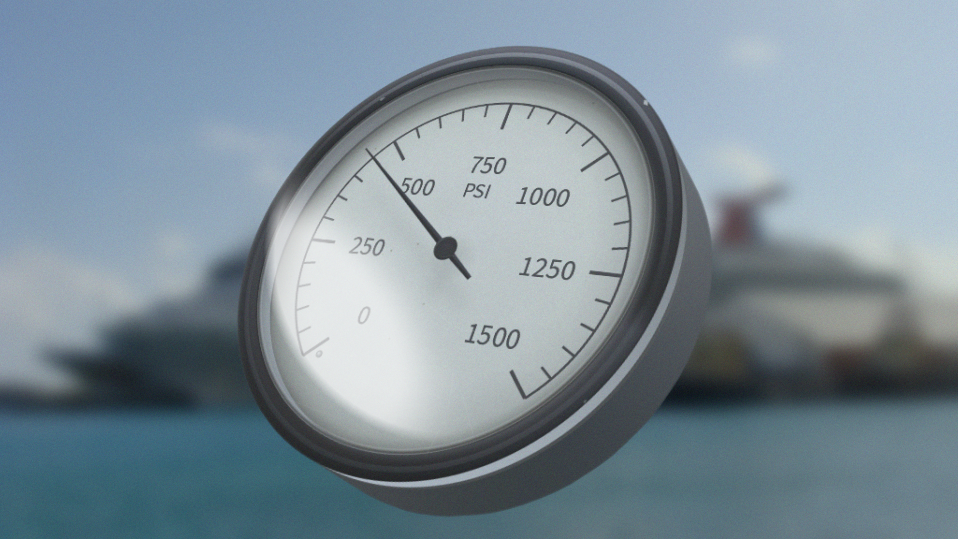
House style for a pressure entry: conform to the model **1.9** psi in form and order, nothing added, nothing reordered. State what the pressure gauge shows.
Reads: **450** psi
